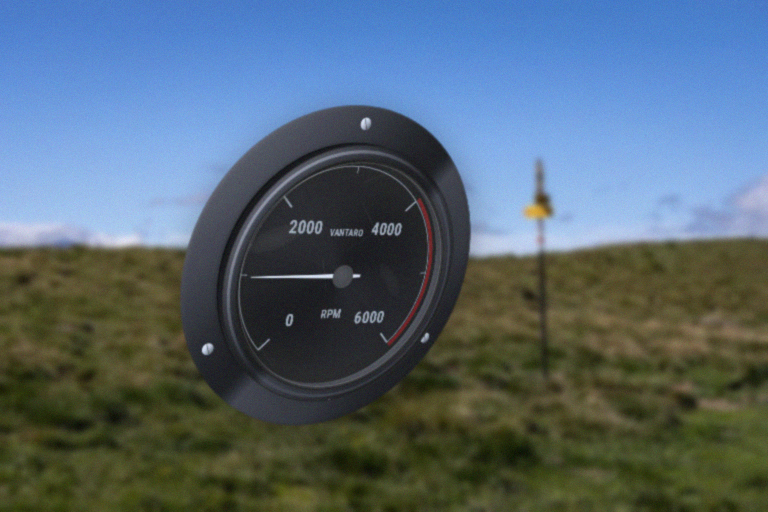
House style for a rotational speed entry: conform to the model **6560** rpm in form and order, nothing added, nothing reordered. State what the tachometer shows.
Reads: **1000** rpm
